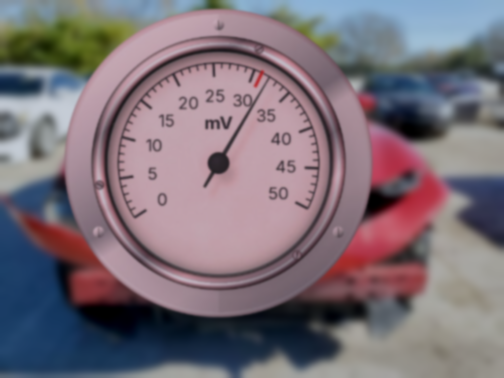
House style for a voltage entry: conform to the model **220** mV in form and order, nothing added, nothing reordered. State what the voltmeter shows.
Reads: **32** mV
